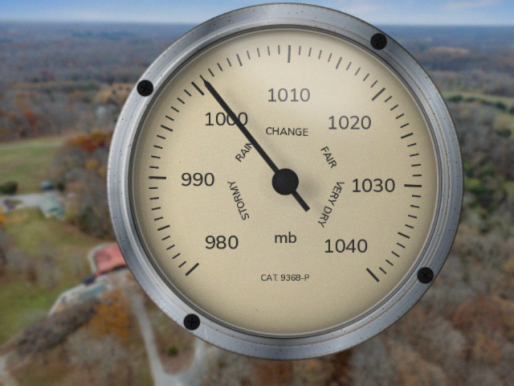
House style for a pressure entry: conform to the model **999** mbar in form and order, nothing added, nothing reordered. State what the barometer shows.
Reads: **1001** mbar
